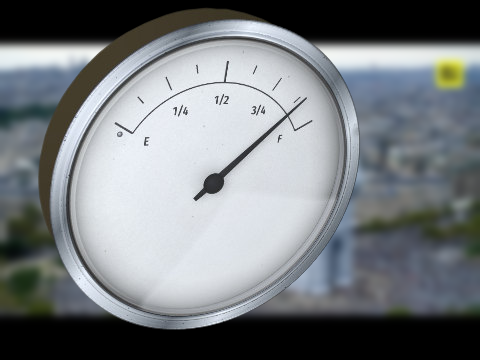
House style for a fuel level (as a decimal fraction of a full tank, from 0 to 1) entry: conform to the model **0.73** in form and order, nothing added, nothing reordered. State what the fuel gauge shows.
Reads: **0.875**
